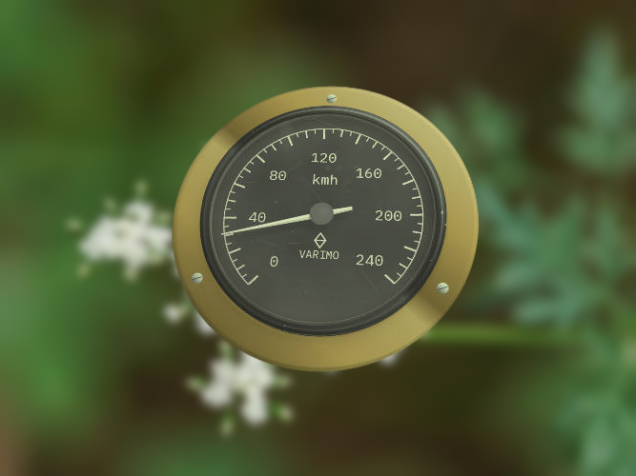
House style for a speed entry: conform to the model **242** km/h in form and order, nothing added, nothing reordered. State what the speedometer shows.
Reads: **30** km/h
